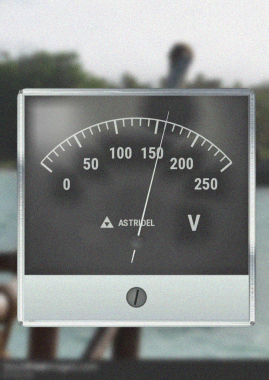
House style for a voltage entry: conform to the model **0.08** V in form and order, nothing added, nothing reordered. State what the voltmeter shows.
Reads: **160** V
